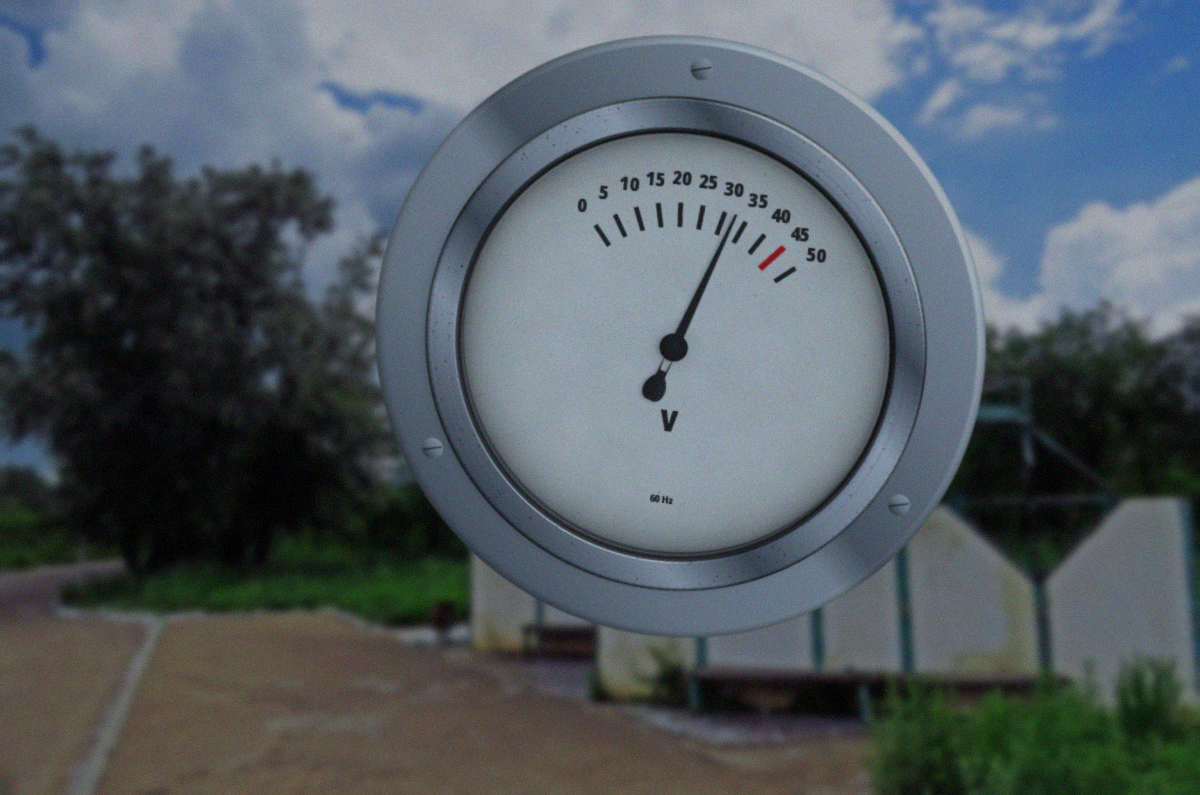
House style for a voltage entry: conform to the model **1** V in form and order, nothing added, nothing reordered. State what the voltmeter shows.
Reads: **32.5** V
